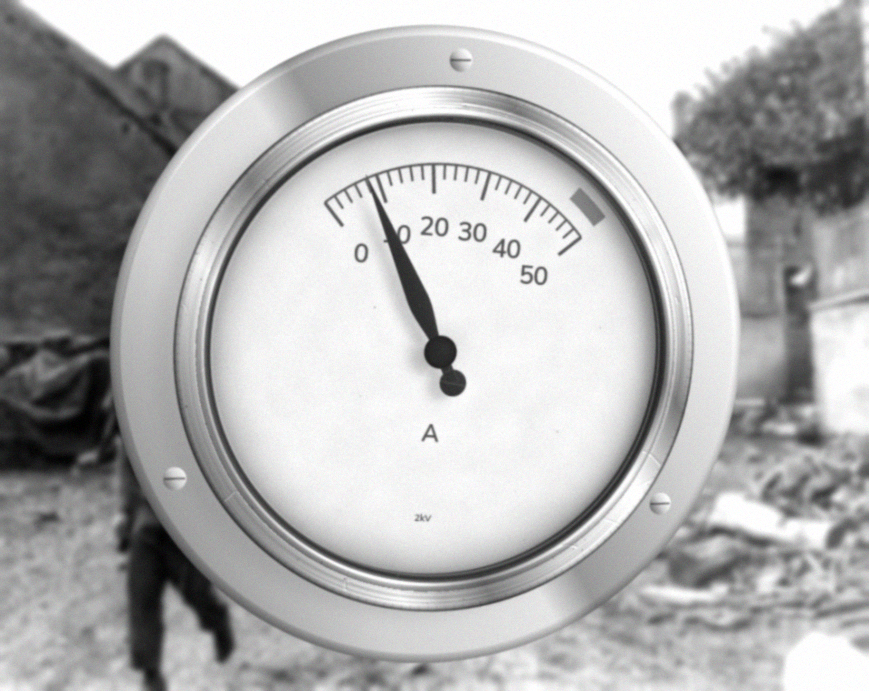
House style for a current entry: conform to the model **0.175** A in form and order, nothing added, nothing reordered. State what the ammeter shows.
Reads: **8** A
